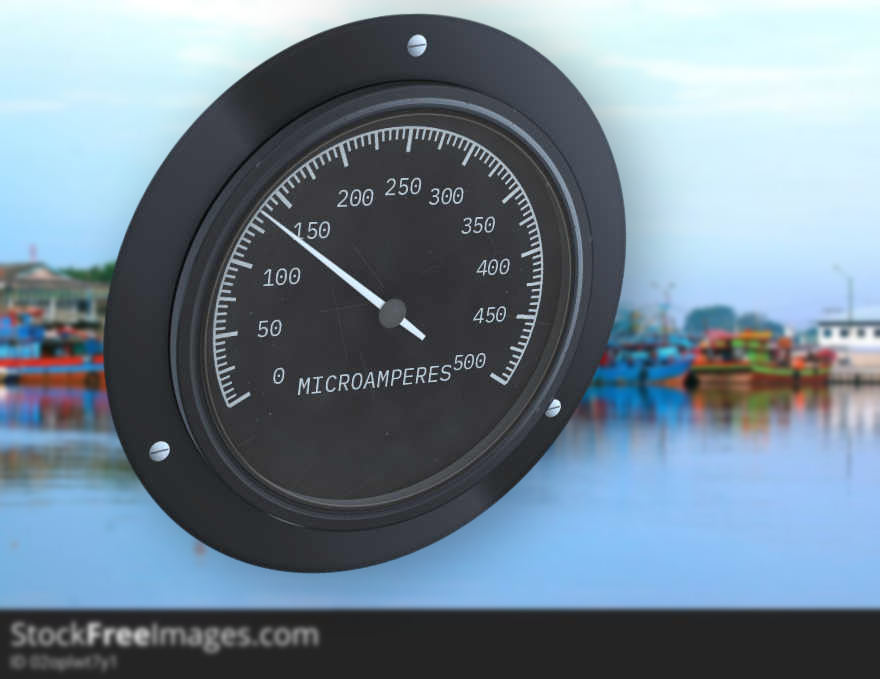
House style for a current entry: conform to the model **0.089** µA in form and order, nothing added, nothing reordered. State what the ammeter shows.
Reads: **135** µA
